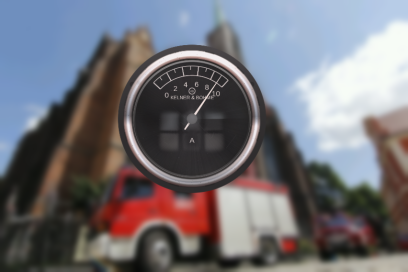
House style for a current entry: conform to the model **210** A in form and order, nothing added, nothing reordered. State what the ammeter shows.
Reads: **9** A
